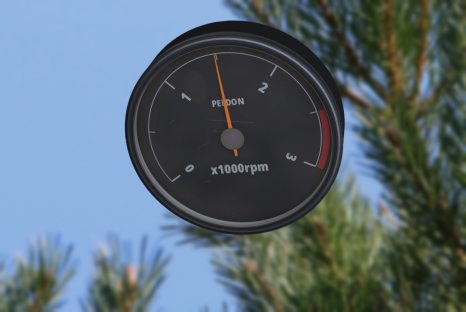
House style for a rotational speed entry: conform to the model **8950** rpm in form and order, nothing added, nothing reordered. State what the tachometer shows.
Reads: **1500** rpm
